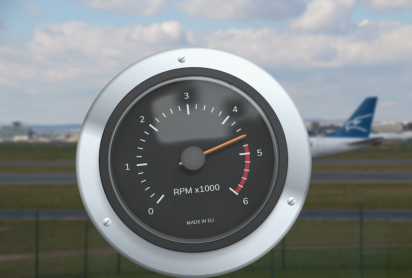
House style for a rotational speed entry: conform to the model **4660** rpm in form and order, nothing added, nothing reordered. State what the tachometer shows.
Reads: **4600** rpm
